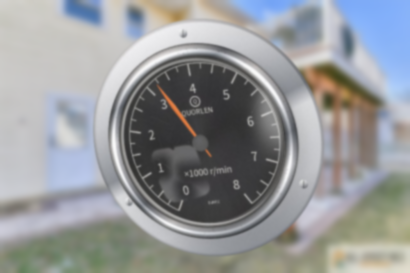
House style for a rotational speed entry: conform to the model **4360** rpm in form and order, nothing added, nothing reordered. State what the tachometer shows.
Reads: **3250** rpm
